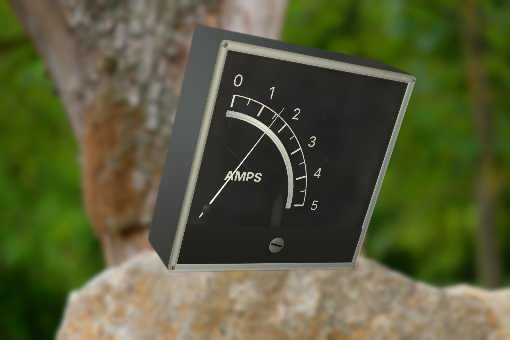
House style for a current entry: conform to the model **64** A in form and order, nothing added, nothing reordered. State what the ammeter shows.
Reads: **1.5** A
